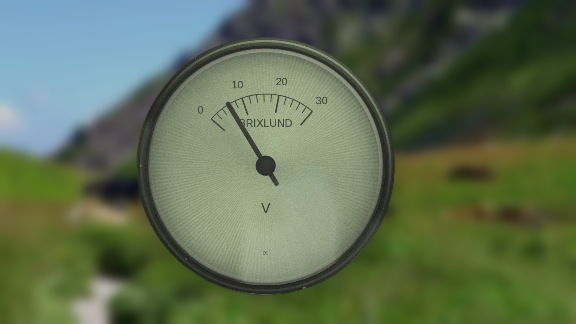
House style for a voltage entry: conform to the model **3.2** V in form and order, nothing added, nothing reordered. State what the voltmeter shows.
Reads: **6** V
